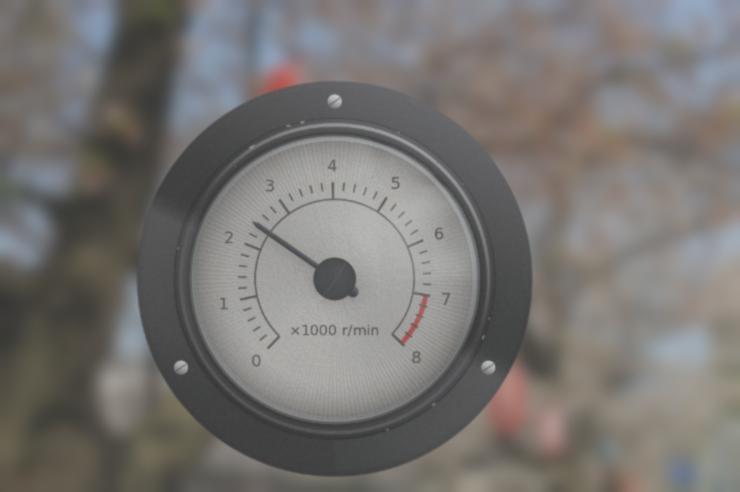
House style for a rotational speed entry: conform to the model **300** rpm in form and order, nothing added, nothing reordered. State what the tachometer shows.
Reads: **2400** rpm
